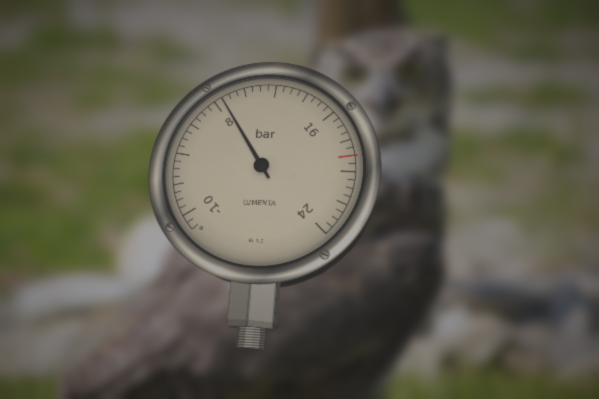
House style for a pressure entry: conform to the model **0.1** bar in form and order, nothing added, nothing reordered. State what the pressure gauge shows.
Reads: **8.5** bar
